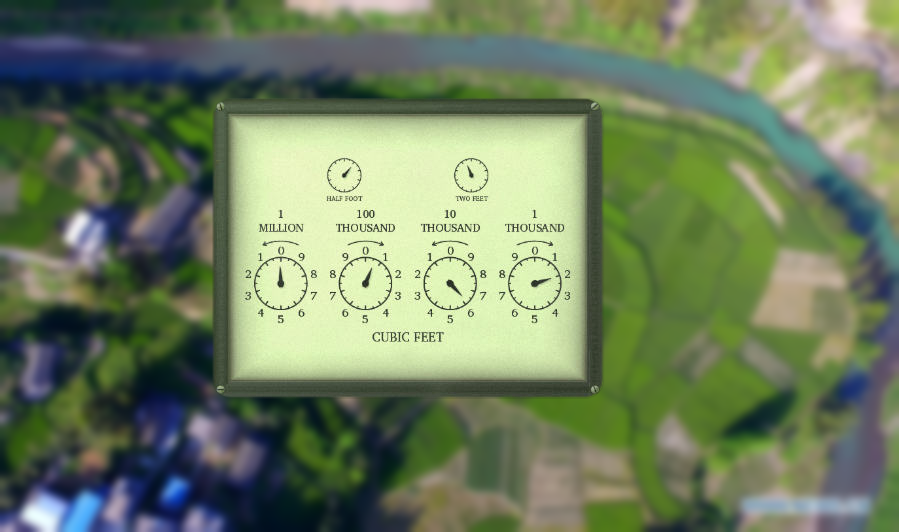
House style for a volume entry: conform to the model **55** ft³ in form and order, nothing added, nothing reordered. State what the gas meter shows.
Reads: **6200** ft³
